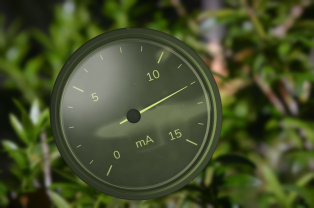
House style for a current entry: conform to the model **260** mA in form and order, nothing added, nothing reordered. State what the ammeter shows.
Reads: **12** mA
